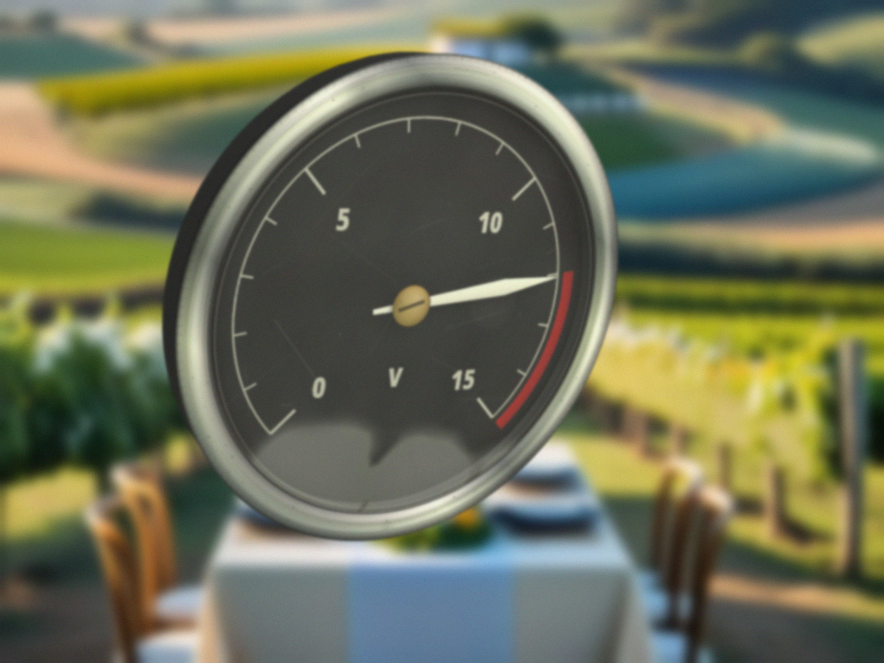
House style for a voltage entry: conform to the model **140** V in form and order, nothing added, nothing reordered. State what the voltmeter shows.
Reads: **12** V
